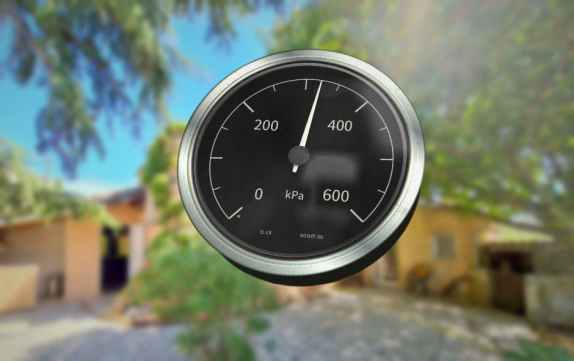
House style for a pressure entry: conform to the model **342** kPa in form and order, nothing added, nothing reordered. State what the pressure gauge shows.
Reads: **325** kPa
